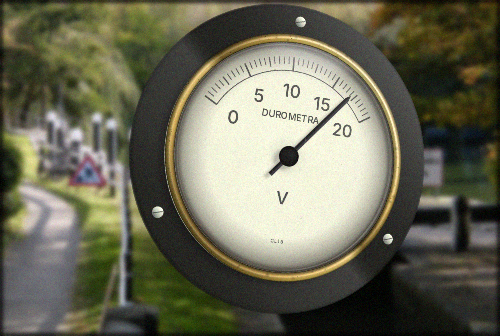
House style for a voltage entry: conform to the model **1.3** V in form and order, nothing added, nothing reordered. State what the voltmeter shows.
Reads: **17** V
